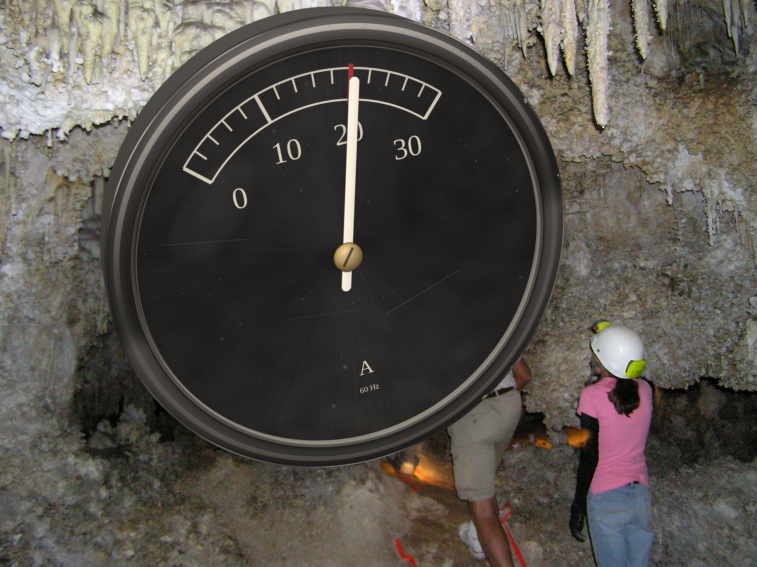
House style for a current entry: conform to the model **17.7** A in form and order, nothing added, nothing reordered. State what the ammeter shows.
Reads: **20** A
